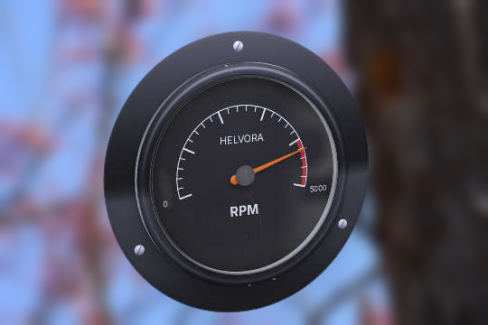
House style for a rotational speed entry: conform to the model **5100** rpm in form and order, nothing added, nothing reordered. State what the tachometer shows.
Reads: **4200** rpm
